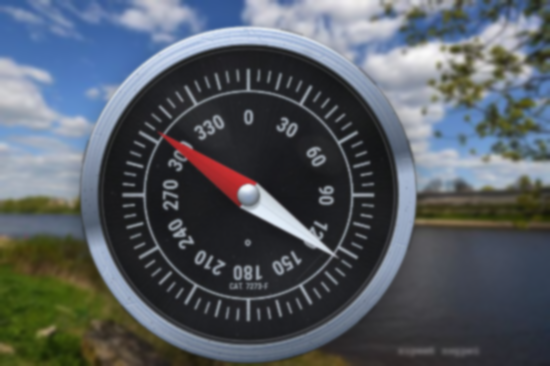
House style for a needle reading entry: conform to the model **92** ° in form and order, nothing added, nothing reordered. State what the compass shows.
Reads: **305** °
